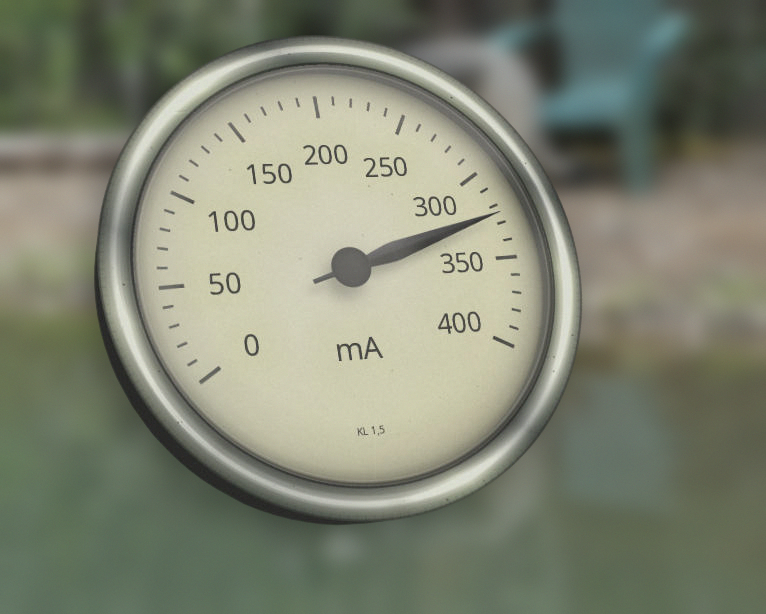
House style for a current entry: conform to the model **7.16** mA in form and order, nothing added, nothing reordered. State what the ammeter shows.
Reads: **325** mA
